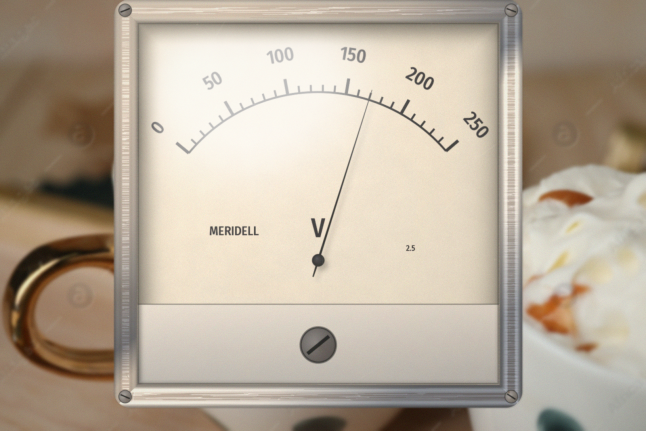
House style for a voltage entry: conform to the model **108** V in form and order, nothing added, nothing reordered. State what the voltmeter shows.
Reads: **170** V
